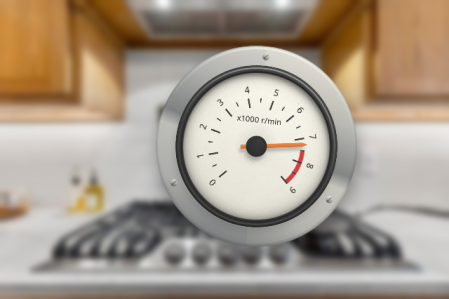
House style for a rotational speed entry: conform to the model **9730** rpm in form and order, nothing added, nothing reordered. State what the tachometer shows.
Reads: **7250** rpm
